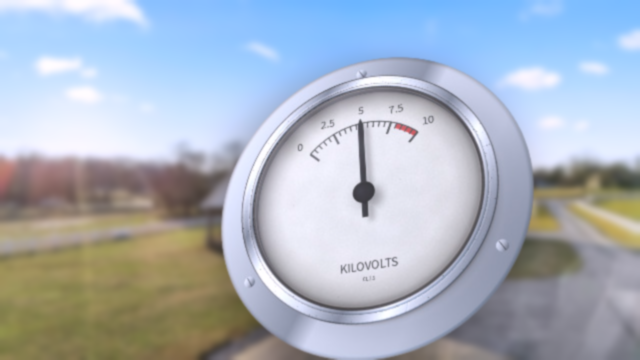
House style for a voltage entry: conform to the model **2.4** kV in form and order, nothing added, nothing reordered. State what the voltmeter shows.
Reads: **5** kV
